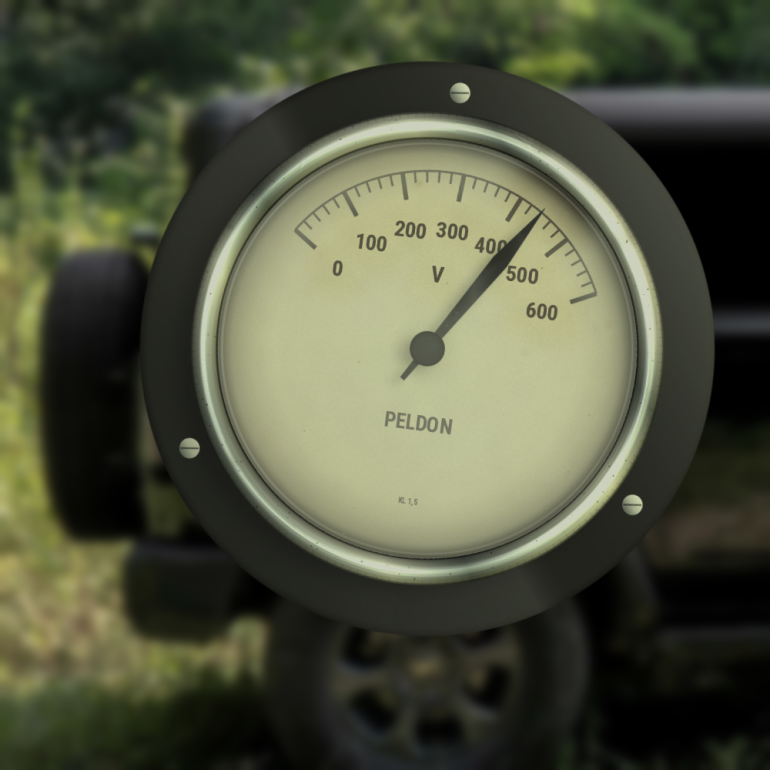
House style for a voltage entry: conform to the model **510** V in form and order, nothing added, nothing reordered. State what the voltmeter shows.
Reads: **440** V
